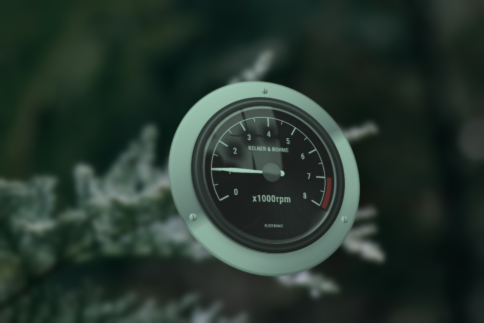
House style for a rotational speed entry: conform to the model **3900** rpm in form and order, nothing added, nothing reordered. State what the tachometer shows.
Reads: **1000** rpm
